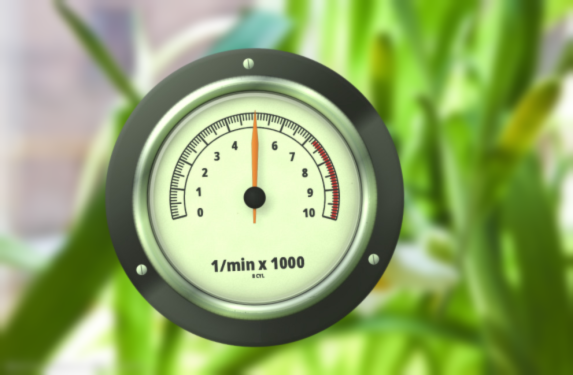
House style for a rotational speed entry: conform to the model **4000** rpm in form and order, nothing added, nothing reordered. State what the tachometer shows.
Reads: **5000** rpm
